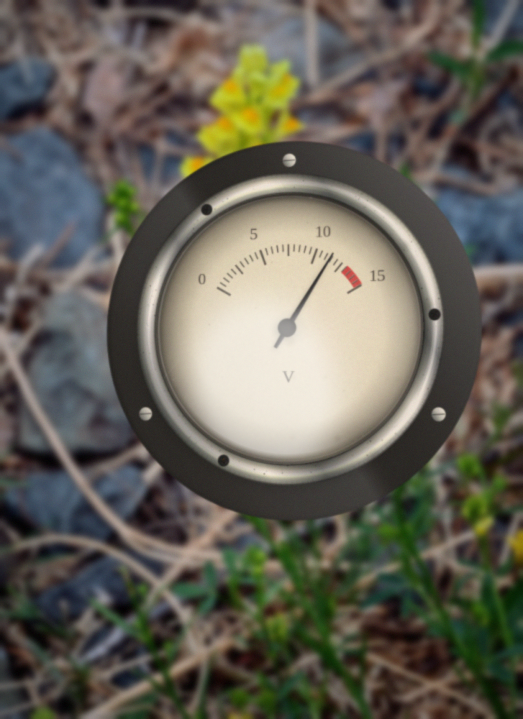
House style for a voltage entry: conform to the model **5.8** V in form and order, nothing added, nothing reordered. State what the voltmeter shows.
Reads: **11.5** V
